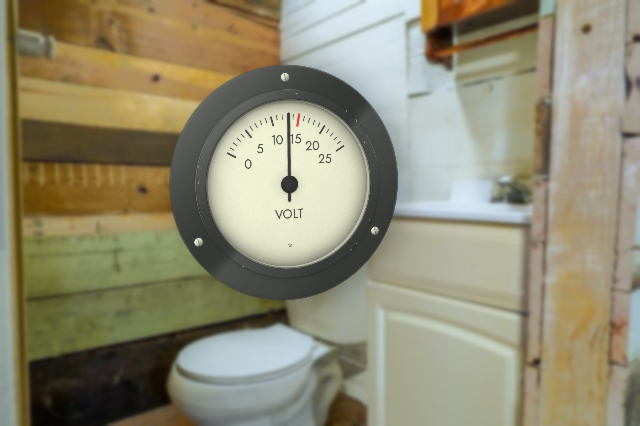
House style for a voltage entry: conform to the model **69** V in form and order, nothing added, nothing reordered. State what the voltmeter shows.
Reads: **13** V
